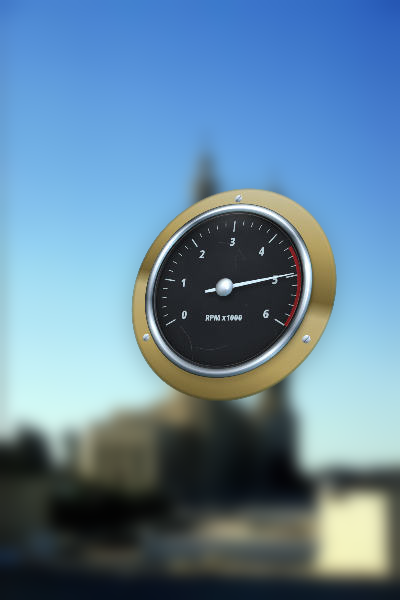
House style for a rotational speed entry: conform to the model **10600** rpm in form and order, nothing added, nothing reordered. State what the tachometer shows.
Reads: **5000** rpm
